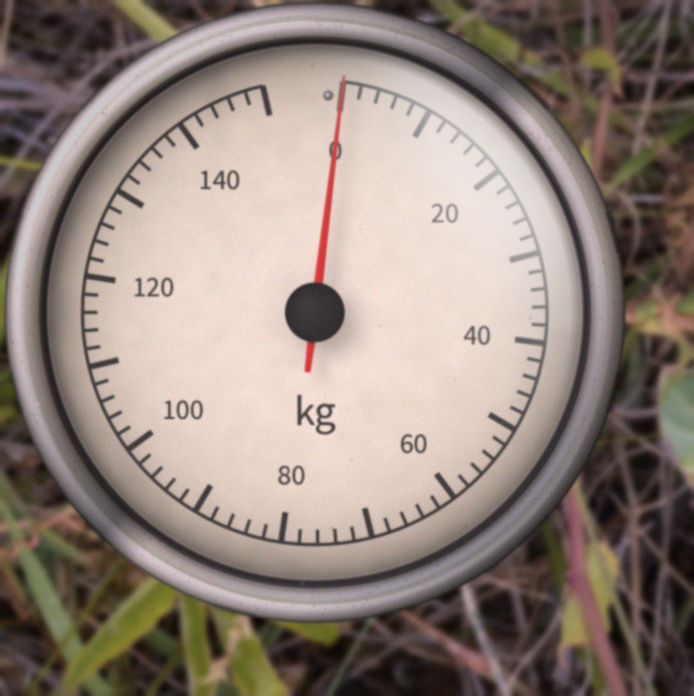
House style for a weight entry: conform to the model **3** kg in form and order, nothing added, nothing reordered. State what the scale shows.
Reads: **0** kg
